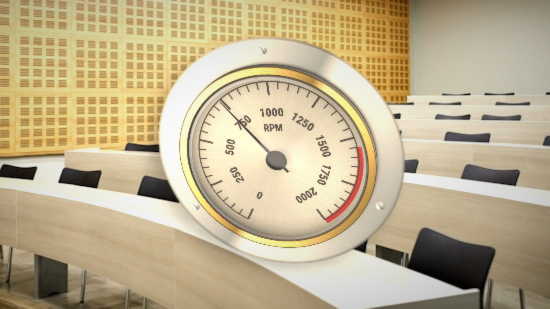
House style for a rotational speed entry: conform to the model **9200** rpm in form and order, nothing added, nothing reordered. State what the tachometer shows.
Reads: **750** rpm
